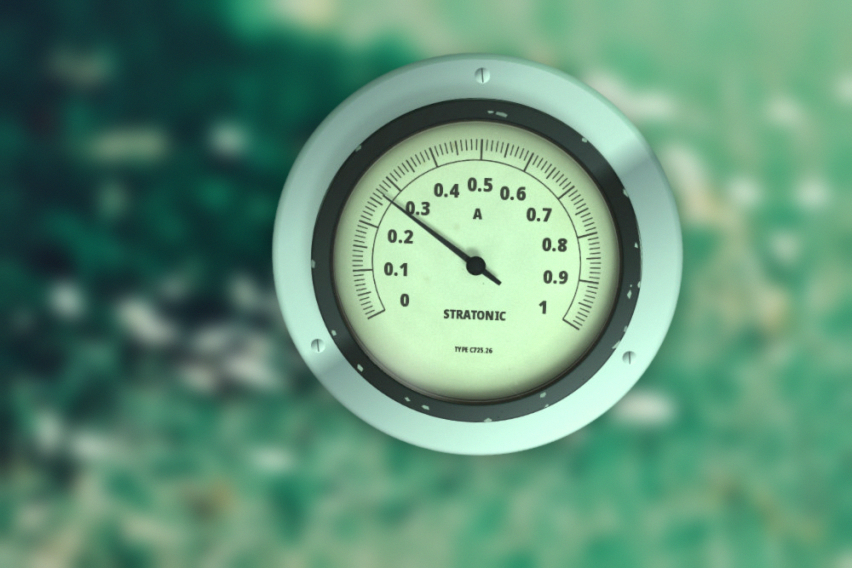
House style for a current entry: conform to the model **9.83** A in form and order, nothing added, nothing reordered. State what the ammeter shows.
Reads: **0.27** A
